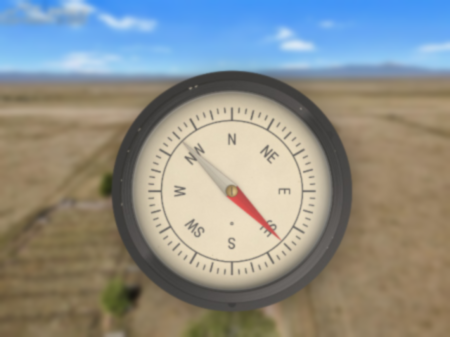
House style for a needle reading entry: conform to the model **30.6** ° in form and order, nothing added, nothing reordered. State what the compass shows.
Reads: **135** °
